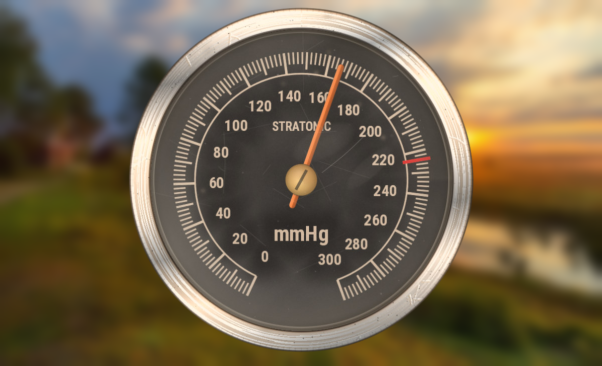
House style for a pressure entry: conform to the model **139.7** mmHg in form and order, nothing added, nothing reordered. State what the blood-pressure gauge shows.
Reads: **166** mmHg
